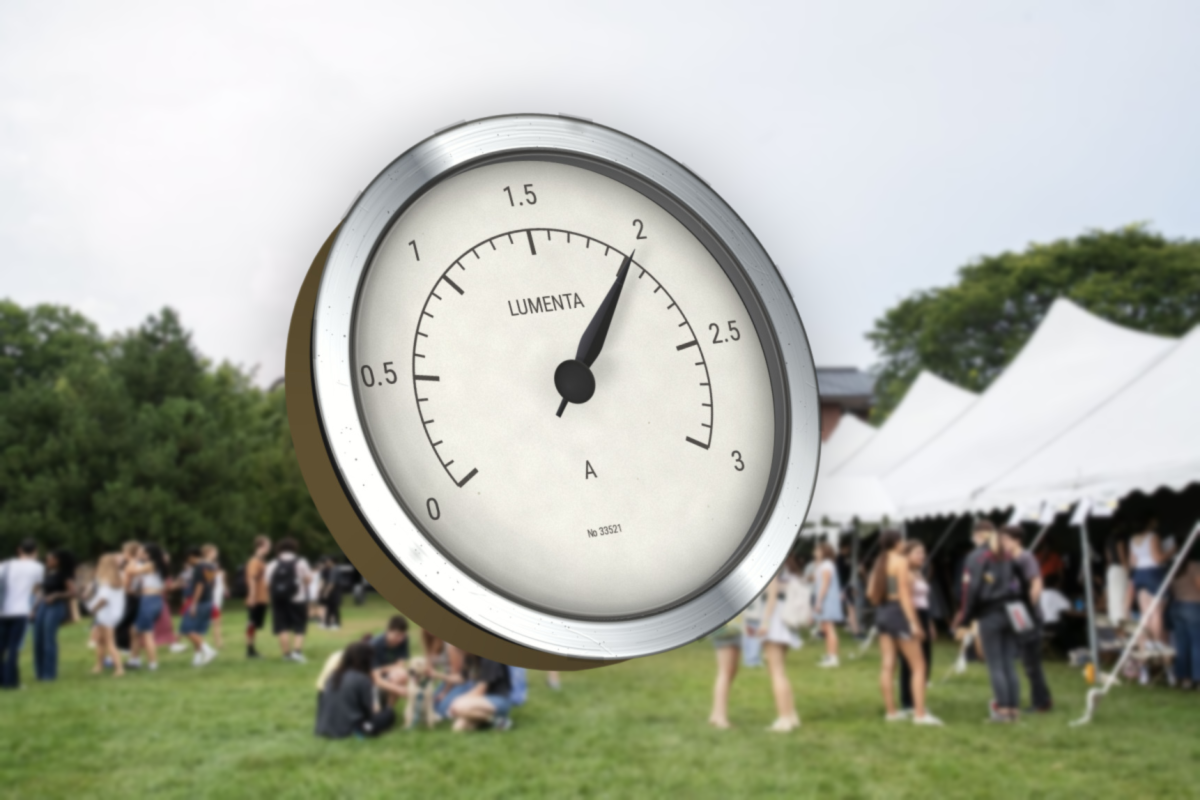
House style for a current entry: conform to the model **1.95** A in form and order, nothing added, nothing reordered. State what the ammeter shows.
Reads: **2** A
